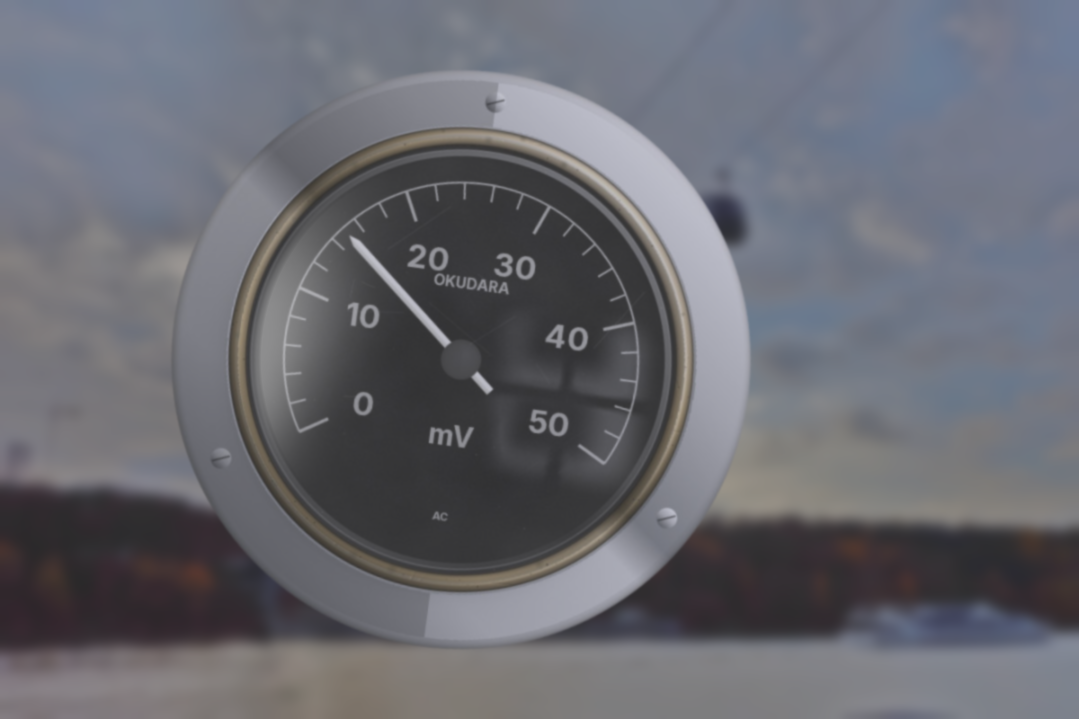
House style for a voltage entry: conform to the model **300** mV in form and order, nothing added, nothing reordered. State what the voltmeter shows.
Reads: **15** mV
